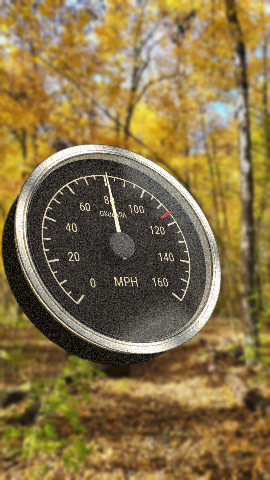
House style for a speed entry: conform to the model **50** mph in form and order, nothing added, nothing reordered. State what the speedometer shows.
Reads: **80** mph
